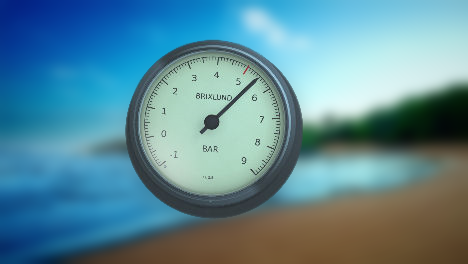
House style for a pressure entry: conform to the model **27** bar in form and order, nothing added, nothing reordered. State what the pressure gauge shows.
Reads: **5.5** bar
